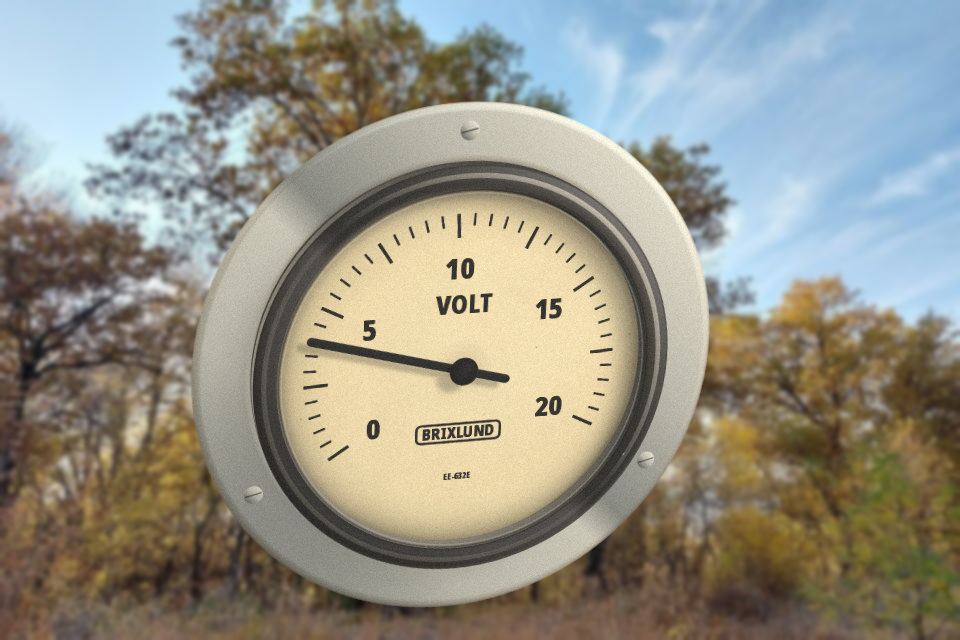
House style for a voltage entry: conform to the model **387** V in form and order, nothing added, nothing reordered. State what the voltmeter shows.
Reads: **4** V
